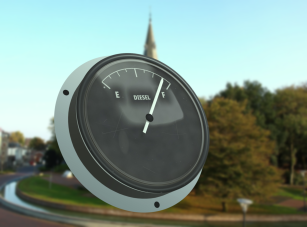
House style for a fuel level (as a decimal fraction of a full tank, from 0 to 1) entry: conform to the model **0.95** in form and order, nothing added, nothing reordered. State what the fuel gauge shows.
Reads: **0.875**
